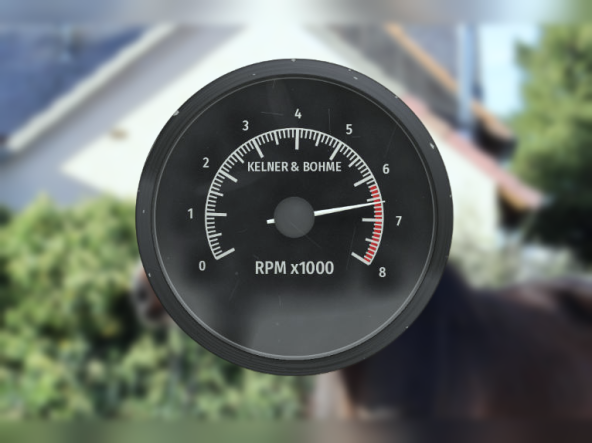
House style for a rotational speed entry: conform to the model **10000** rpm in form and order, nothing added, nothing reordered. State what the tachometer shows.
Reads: **6600** rpm
